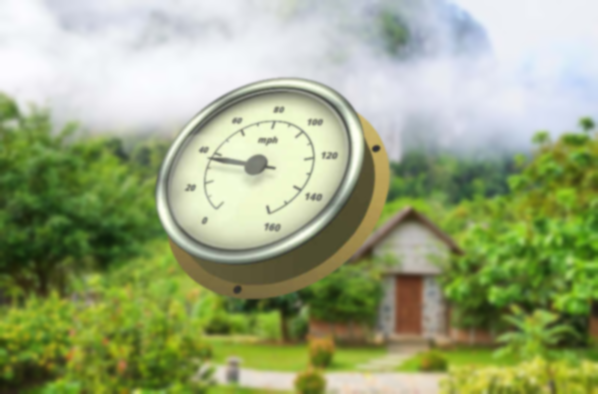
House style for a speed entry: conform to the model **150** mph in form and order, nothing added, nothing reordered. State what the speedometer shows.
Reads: **35** mph
